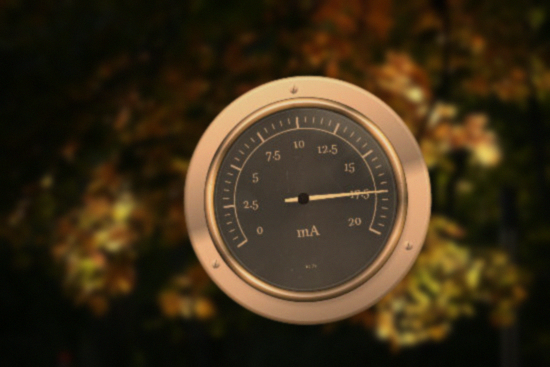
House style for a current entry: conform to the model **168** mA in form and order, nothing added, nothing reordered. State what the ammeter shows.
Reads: **17.5** mA
